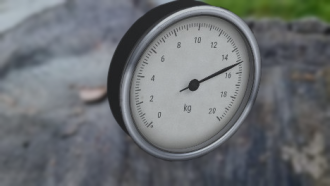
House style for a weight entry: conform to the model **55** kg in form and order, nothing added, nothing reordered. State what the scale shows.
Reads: **15** kg
